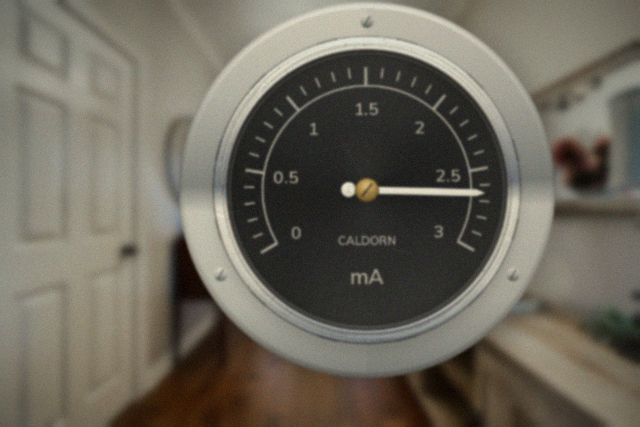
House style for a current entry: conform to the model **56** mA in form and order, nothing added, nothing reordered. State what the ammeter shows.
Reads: **2.65** mA
